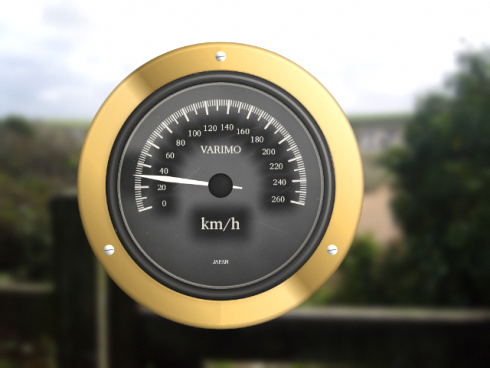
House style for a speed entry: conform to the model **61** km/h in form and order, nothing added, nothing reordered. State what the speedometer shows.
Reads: **30** km/h
